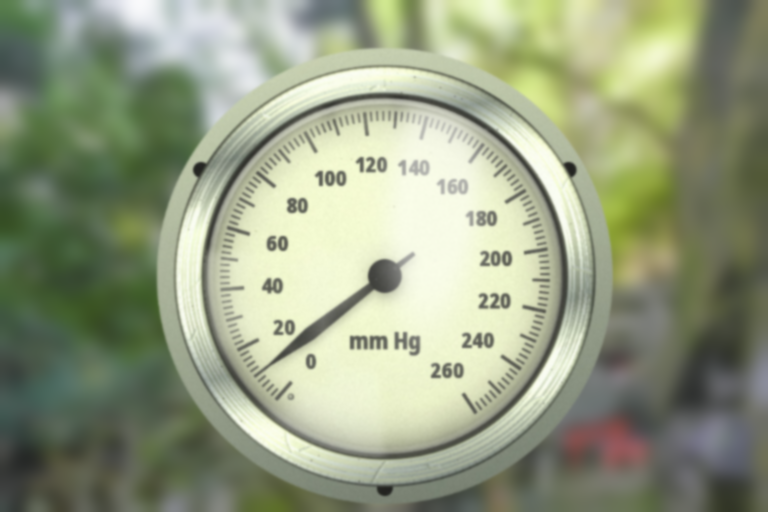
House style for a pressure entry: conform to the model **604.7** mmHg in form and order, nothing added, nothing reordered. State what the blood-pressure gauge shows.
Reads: **10** mmHg
